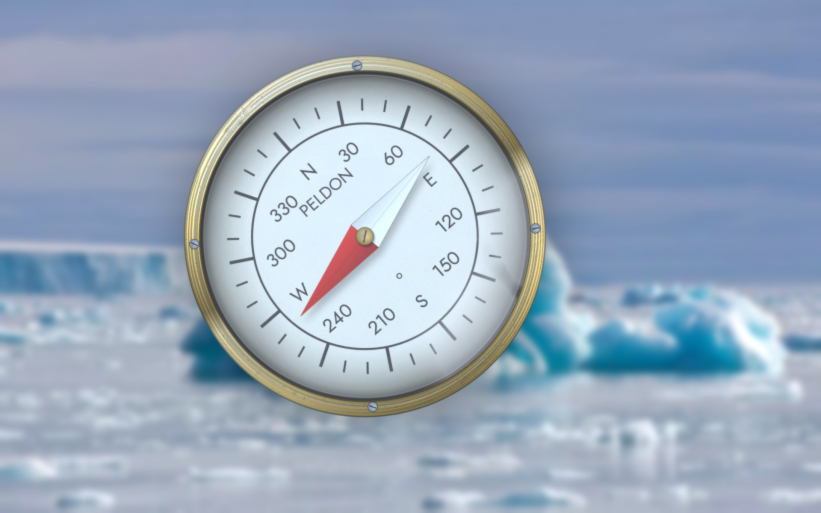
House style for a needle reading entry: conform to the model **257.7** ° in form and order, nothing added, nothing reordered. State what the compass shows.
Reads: **260** °
